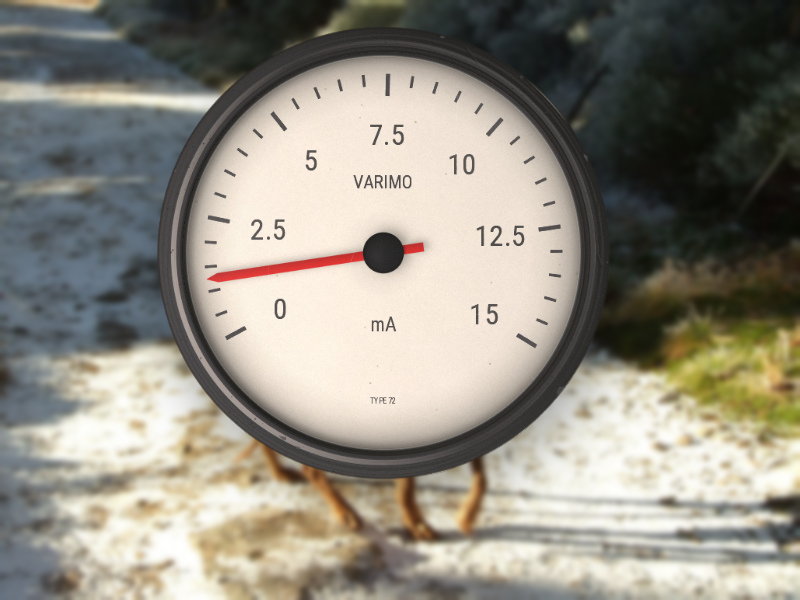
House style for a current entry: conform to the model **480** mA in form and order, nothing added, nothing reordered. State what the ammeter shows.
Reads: **1.25** mA
